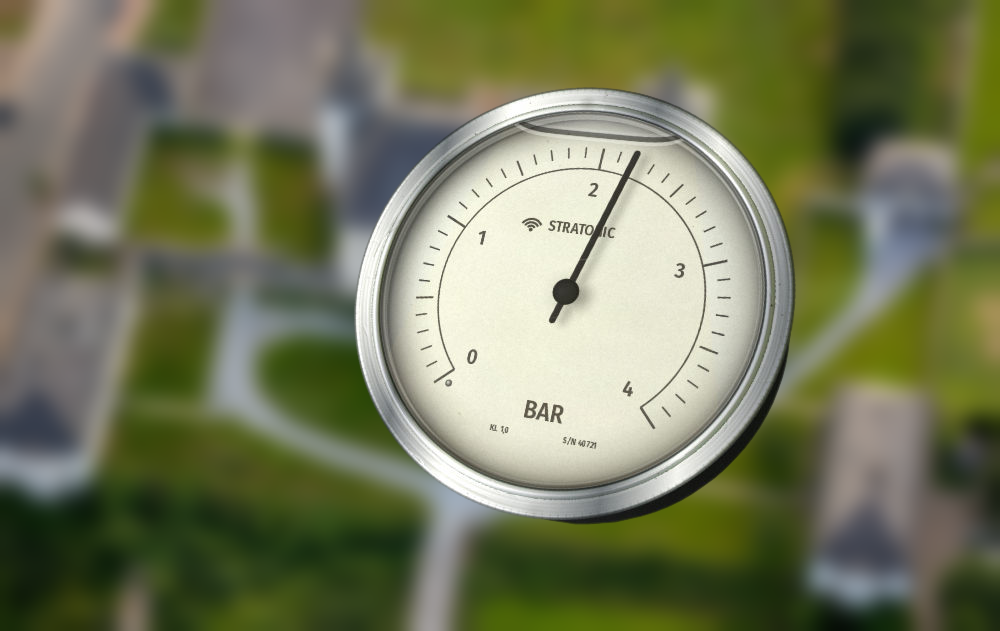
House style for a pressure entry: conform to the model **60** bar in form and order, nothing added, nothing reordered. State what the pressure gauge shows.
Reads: **2.2** bar
